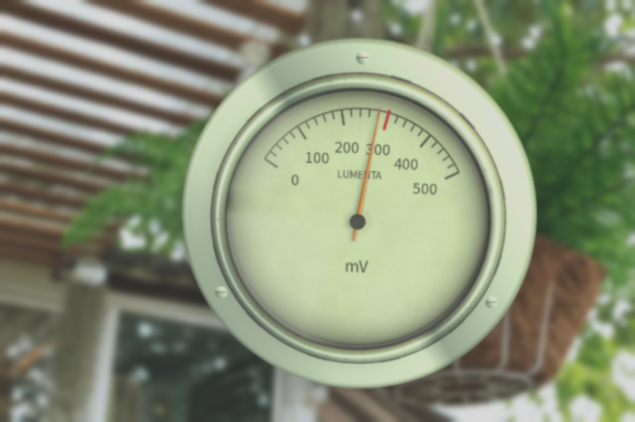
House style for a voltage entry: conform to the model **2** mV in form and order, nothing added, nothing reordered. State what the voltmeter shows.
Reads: **280** mV
